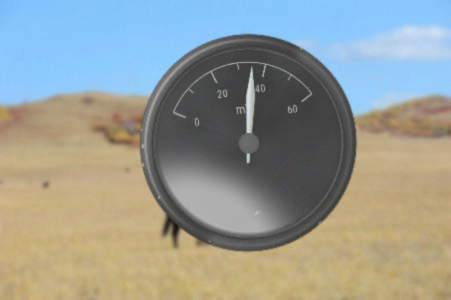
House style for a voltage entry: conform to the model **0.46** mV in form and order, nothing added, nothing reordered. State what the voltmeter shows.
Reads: **35** mV
